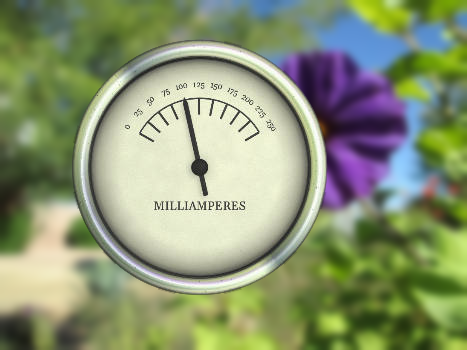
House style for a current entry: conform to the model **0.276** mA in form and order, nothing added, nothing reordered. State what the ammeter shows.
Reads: **100** mA
